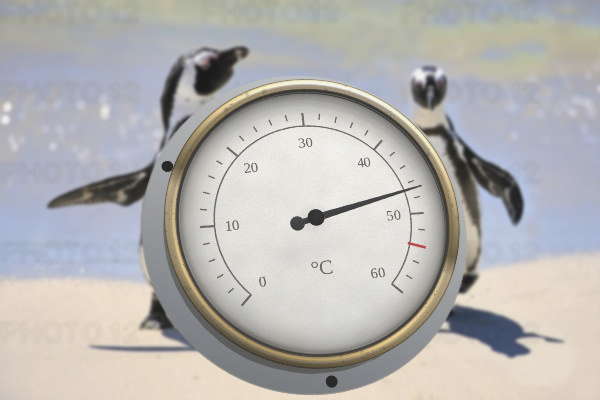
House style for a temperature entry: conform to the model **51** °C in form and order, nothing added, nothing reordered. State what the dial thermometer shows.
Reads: **47** °C
